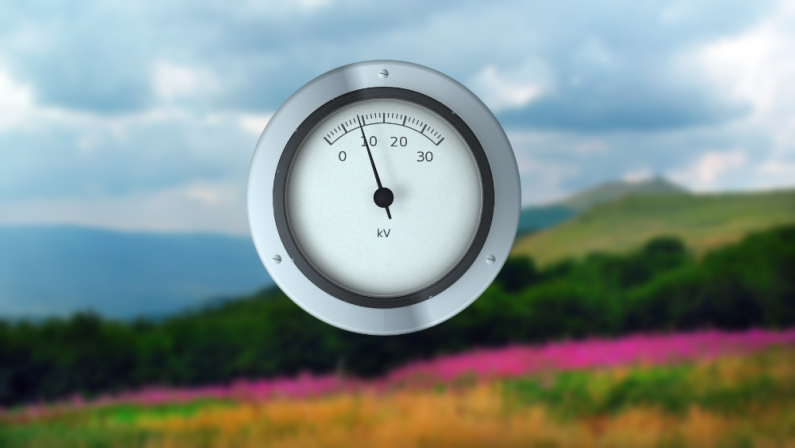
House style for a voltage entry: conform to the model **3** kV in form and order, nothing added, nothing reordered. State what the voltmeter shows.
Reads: **9** kV
